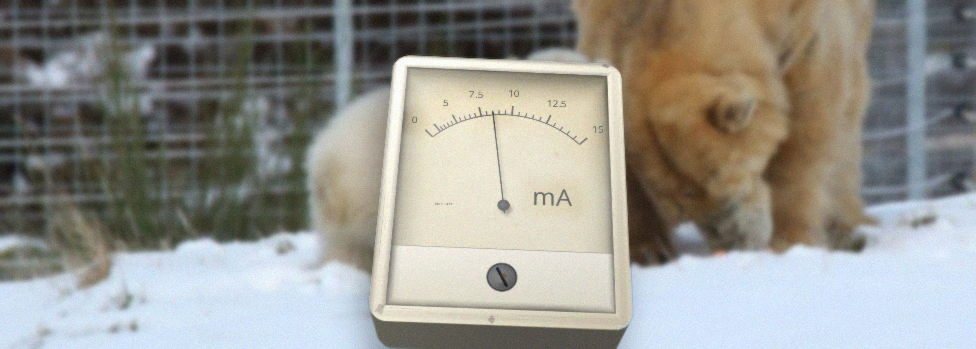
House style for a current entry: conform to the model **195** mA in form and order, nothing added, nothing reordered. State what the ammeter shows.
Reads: **8.5** mA
